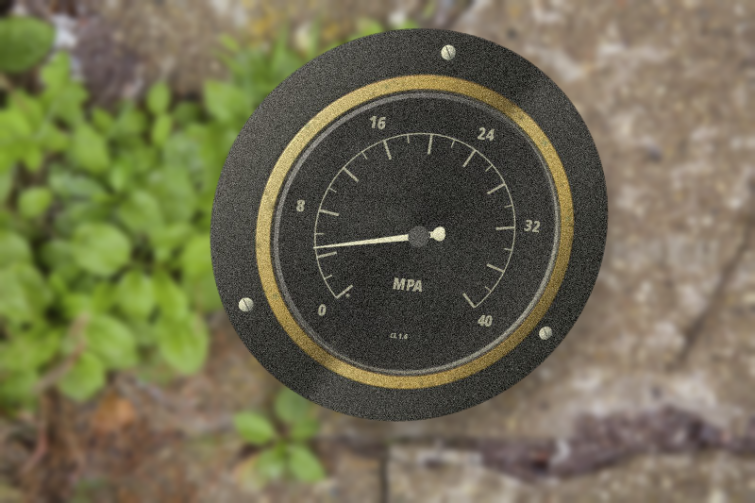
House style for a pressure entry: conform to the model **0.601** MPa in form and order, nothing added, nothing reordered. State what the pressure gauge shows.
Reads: **5** MPa
